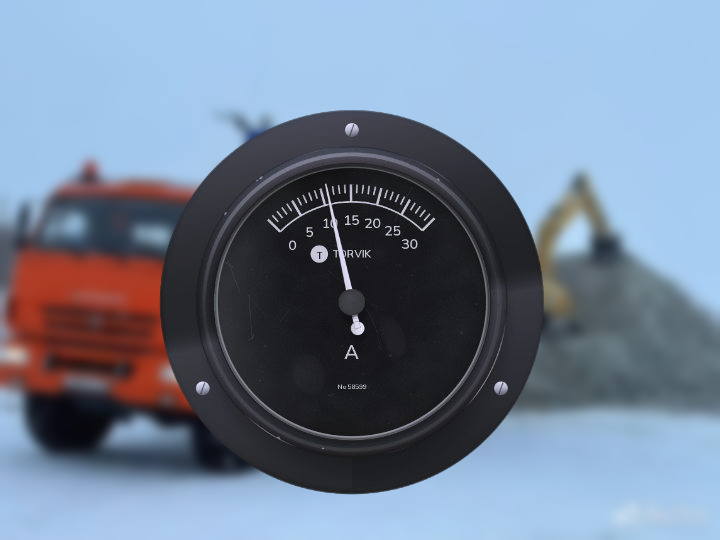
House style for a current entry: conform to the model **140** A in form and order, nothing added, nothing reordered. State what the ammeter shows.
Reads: **11** A
